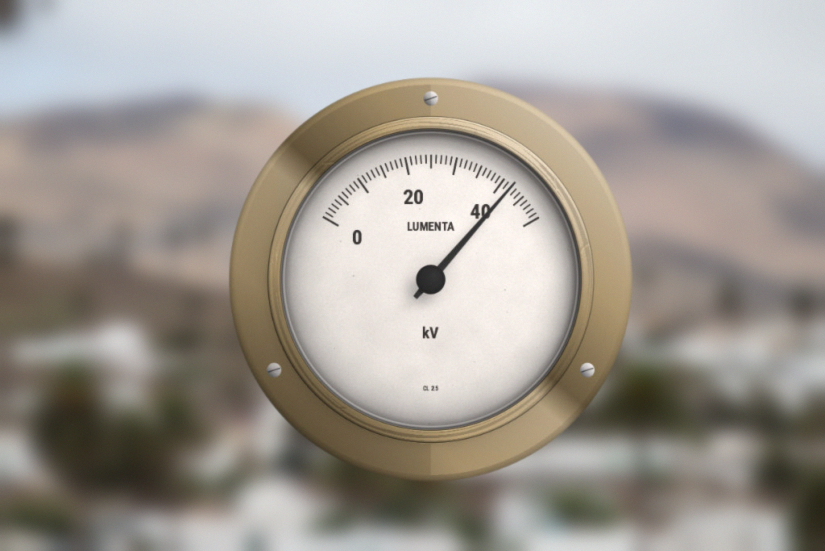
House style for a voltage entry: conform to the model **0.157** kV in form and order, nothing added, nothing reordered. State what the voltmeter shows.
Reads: **42** kV
